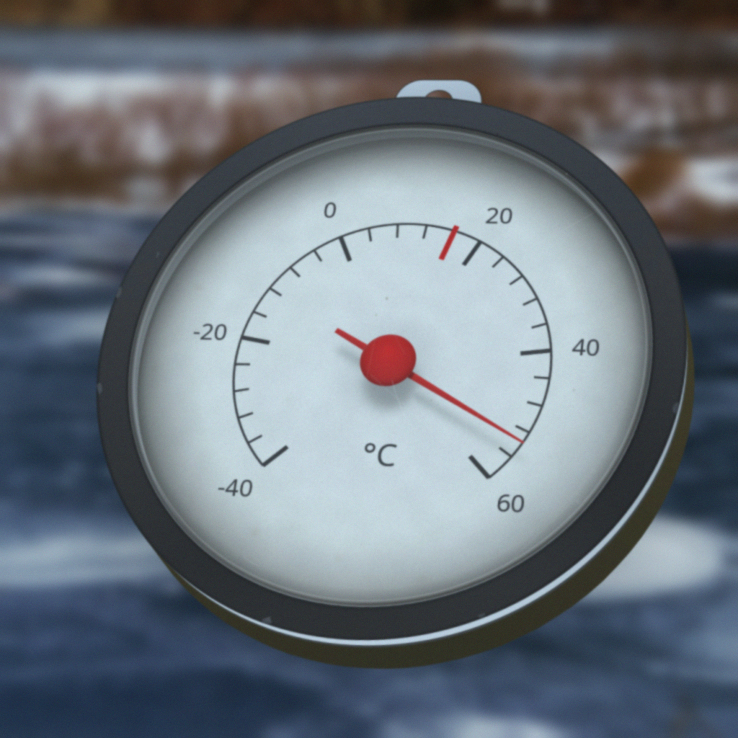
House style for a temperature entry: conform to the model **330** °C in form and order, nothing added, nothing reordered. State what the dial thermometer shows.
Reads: **54** °C
